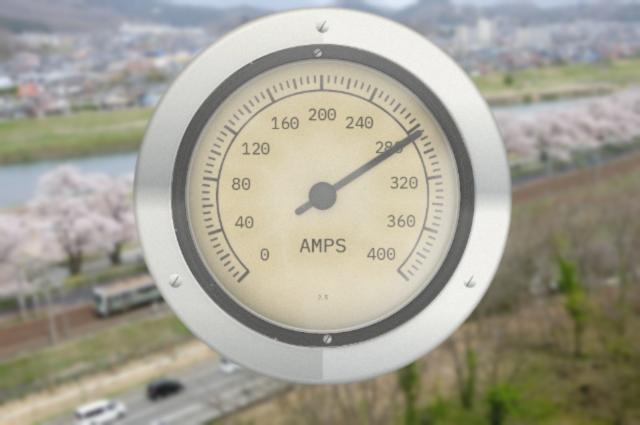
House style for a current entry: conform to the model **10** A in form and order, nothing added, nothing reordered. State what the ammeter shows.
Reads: **285** A
